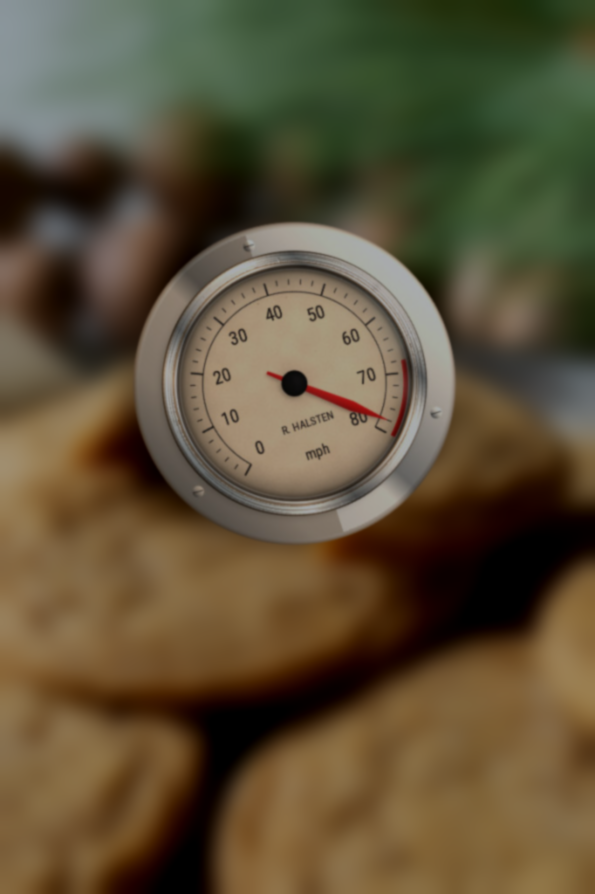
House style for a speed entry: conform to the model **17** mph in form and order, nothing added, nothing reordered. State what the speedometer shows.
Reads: **78** mph
